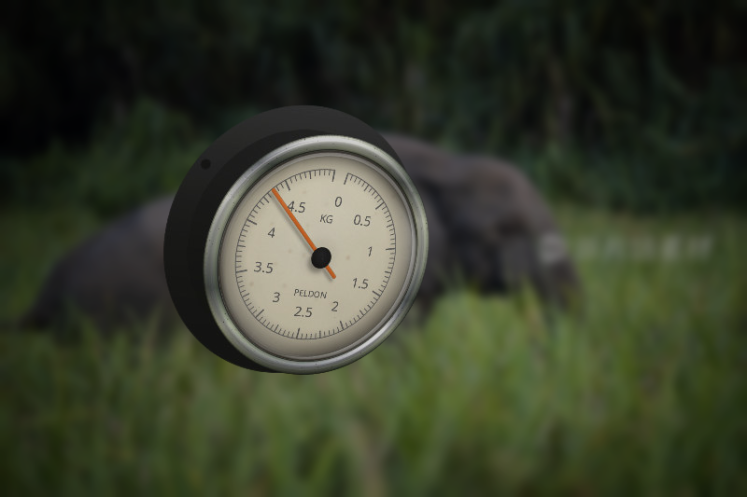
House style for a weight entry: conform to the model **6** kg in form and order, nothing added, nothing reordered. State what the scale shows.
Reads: **4.35** kg
